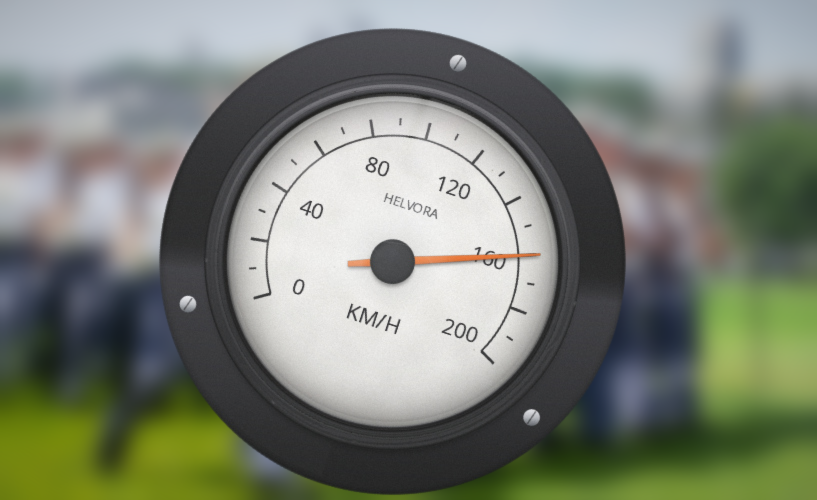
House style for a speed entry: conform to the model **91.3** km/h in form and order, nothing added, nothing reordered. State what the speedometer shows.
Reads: **160** km/h
